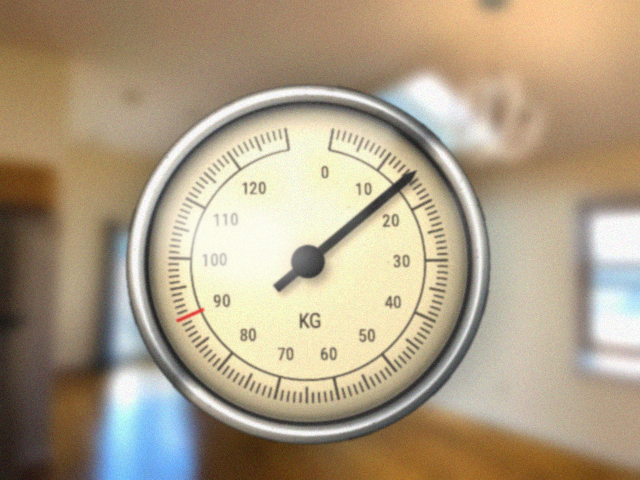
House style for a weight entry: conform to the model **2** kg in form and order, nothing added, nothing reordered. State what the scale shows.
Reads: **15** kg
